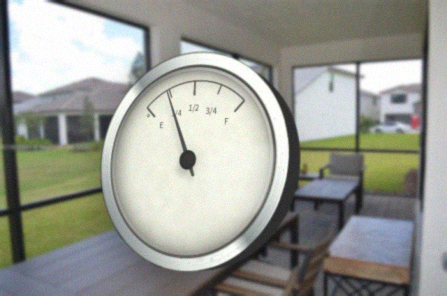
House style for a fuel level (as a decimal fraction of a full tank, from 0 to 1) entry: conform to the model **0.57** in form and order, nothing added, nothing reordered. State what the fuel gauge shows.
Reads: **0.25**
